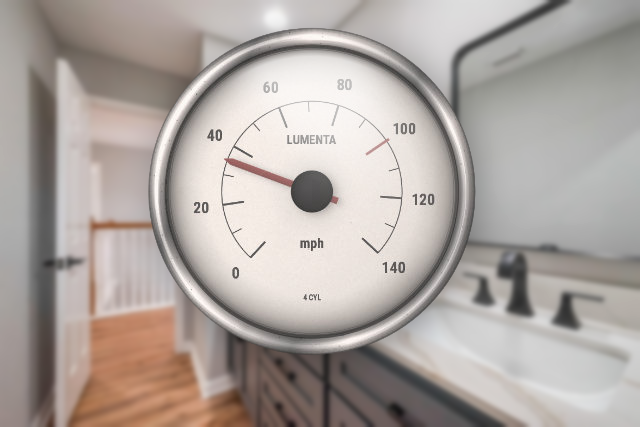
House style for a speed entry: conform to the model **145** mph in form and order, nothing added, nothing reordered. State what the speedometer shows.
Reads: **35** mph
